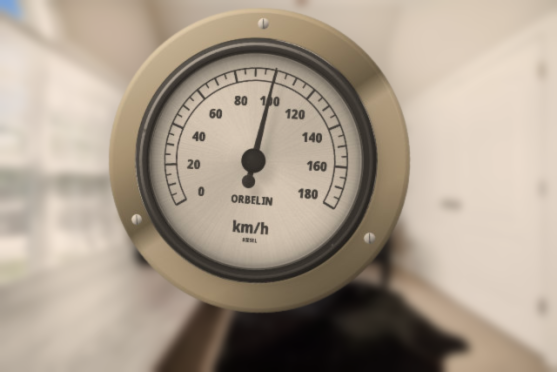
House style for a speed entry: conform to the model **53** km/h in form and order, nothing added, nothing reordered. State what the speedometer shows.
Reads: **100** km/h
